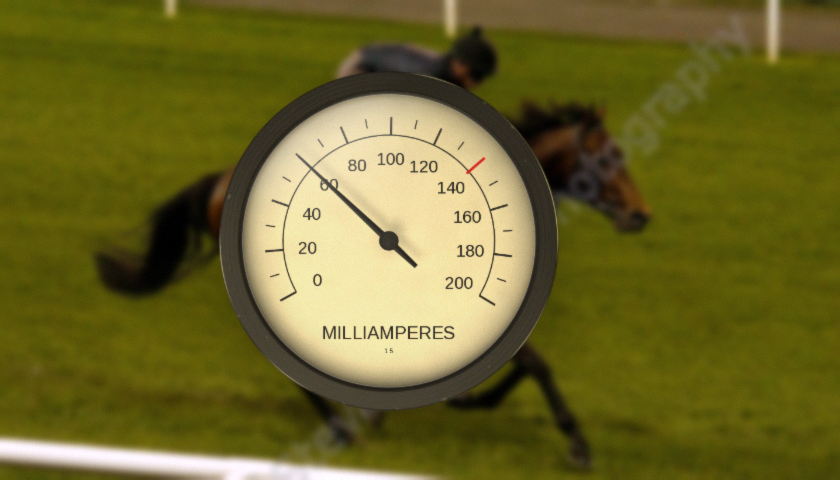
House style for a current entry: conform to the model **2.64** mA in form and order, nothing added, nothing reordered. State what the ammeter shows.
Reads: **60** mA
